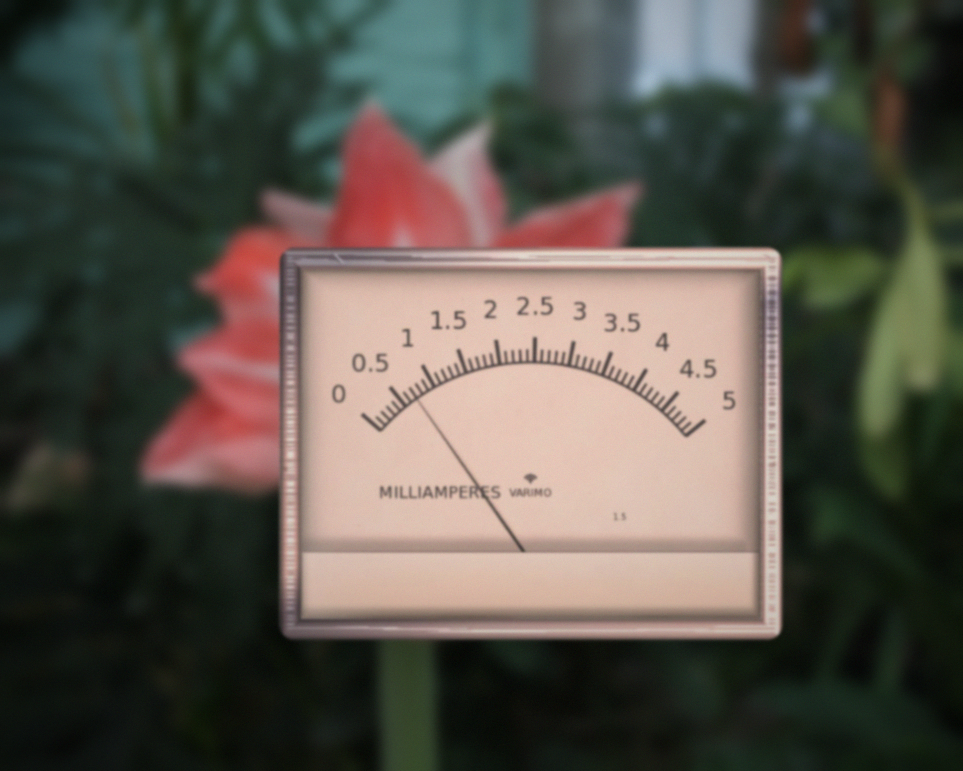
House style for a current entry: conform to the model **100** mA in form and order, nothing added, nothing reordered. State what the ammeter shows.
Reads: **0.7** mA
